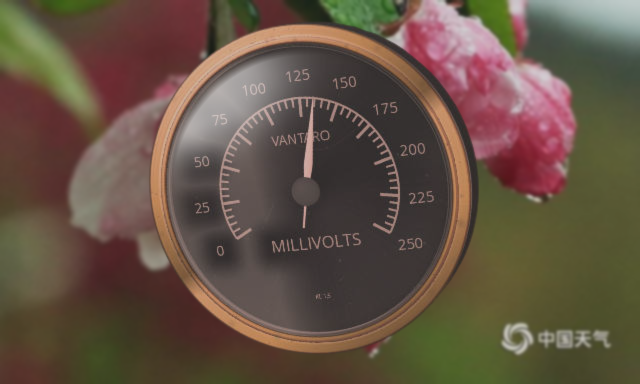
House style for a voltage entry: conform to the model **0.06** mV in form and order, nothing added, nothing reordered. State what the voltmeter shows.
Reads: **135** mV
